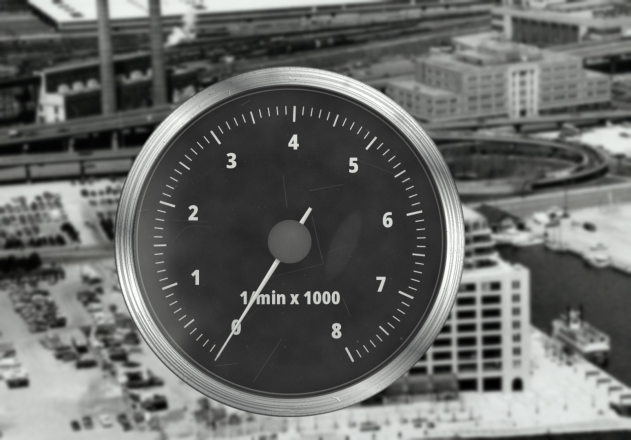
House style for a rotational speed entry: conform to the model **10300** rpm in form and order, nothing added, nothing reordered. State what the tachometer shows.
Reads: **0** rpm
